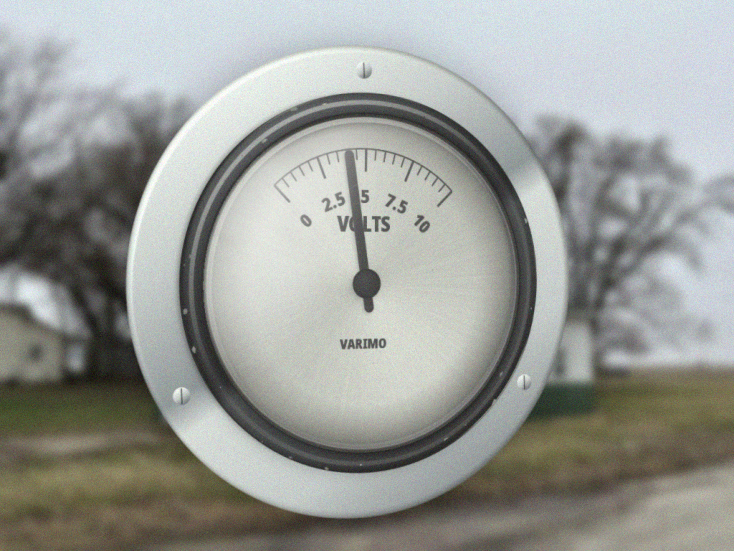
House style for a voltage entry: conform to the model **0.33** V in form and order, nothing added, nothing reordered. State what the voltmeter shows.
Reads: **4** V
